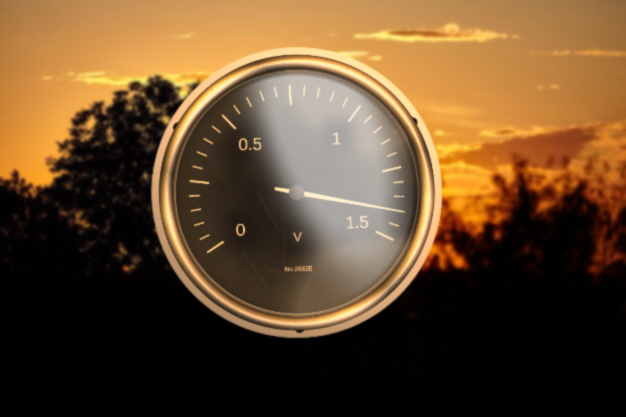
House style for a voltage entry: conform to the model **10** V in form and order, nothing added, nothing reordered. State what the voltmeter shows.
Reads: **1.4** V
